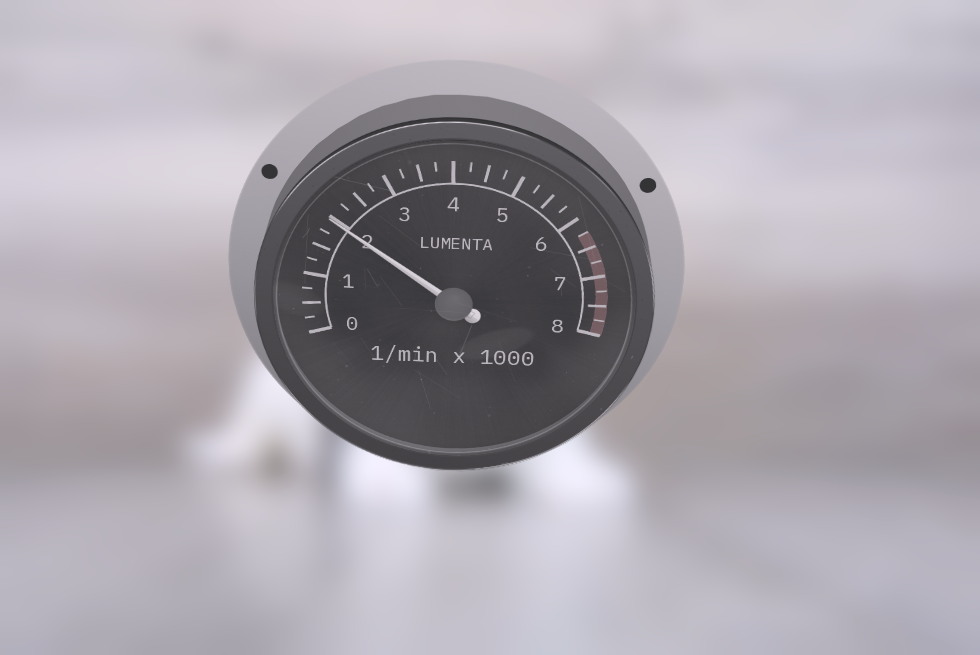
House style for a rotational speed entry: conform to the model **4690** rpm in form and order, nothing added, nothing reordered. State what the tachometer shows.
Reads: **2000** rpm
